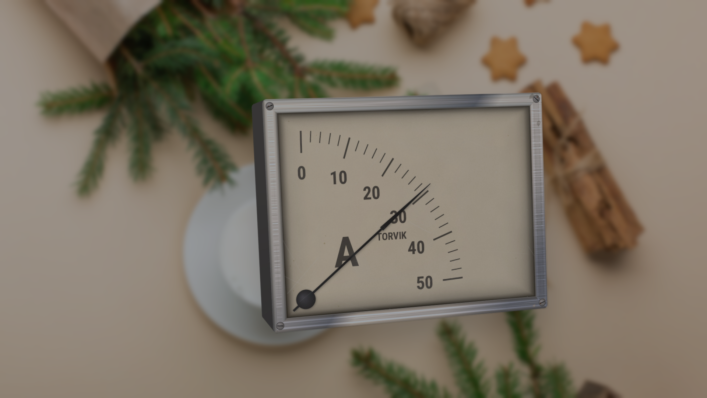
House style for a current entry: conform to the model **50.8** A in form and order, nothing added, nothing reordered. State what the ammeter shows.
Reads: **29** A
